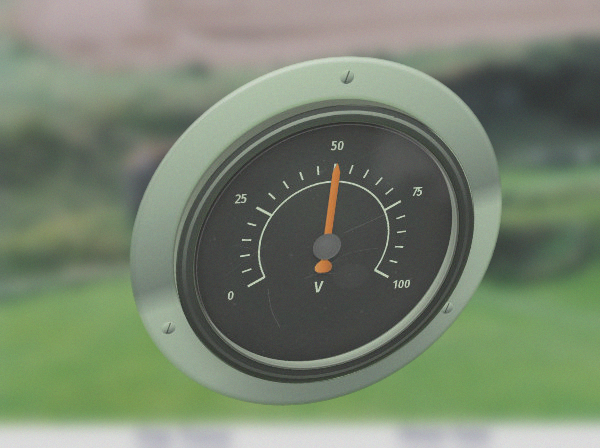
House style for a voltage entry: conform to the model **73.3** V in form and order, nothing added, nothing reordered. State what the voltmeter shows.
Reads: **50** V
